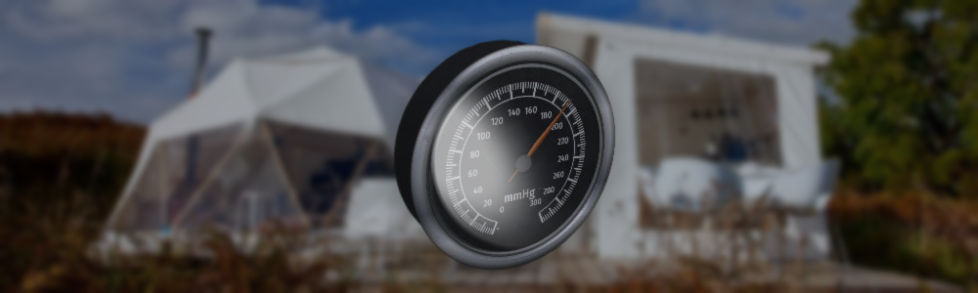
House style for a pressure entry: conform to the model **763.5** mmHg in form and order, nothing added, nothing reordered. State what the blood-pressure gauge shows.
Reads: **190** mmHg
